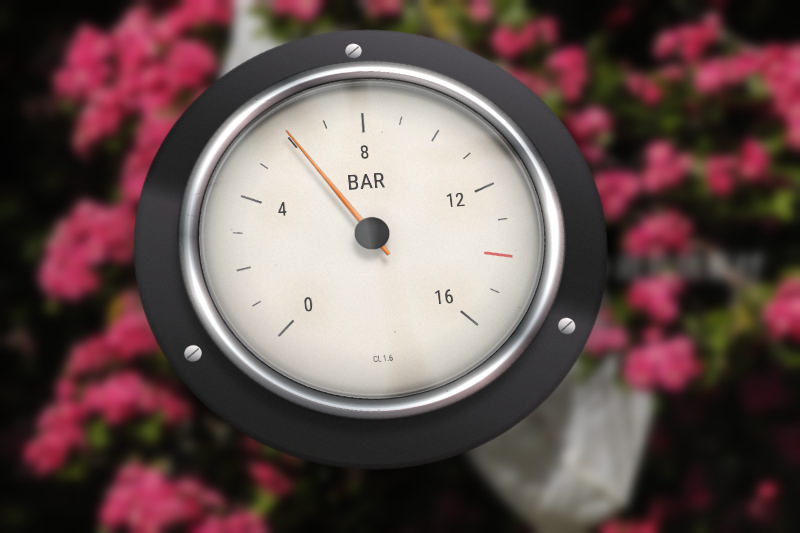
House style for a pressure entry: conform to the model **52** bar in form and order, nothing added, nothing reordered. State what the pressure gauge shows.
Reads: **6** bar
